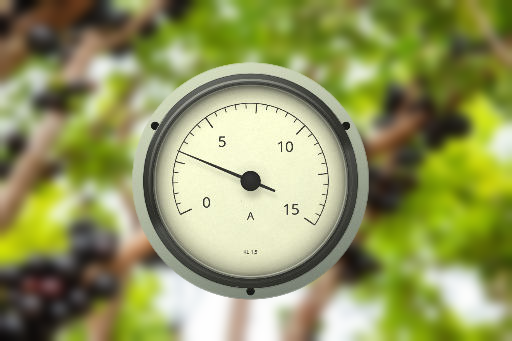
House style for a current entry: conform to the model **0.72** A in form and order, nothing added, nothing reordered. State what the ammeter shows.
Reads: **3** A
